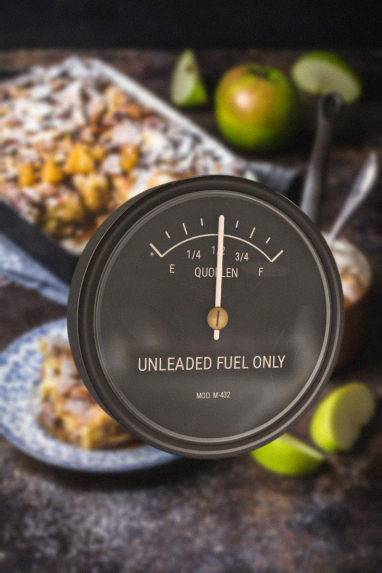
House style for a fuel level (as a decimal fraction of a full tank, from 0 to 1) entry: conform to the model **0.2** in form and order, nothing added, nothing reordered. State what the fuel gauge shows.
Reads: **0.5**
